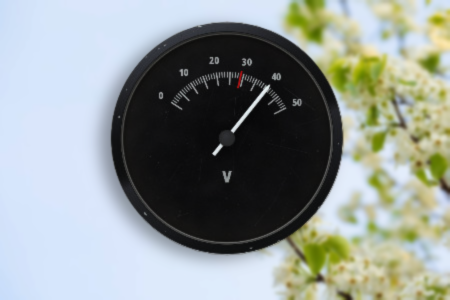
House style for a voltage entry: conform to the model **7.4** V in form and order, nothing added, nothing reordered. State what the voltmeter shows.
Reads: **40** V
